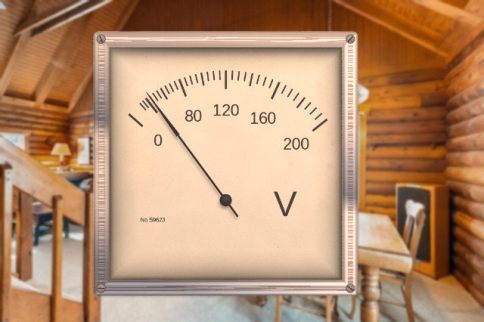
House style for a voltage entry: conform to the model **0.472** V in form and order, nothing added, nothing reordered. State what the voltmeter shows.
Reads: **45** V
